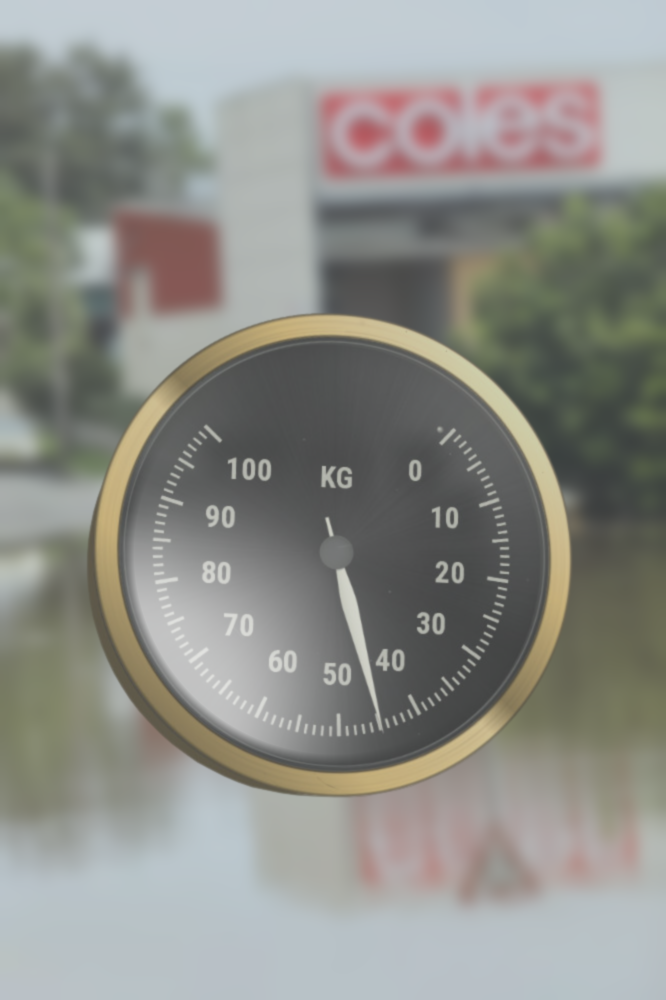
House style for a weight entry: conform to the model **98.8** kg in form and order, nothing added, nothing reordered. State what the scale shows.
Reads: **45** kg
